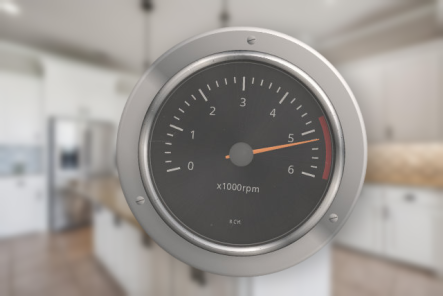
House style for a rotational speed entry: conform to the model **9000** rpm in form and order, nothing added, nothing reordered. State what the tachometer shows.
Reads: **5200** rpm
